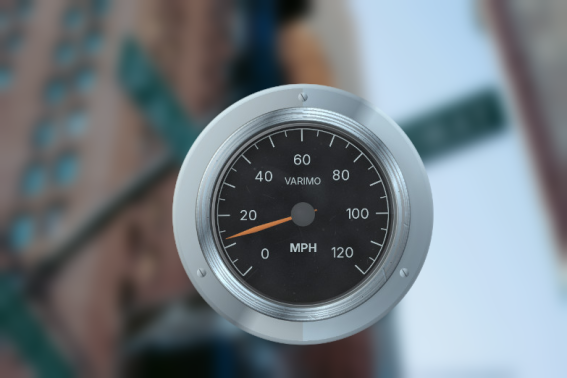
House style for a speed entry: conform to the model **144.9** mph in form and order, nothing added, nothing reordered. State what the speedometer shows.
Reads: **12.5** mph
